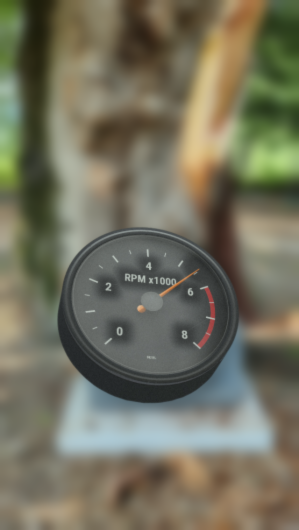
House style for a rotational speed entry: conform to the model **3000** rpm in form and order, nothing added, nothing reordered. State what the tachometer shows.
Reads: **5500** rpm
